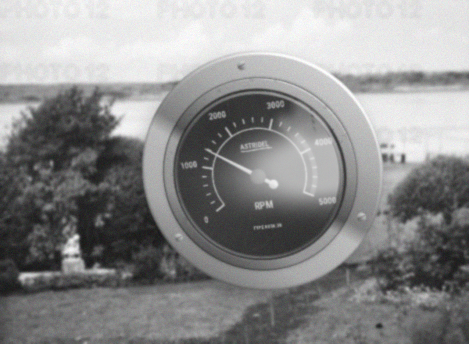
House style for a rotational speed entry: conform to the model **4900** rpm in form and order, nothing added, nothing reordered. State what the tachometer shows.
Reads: **1400** rpm
